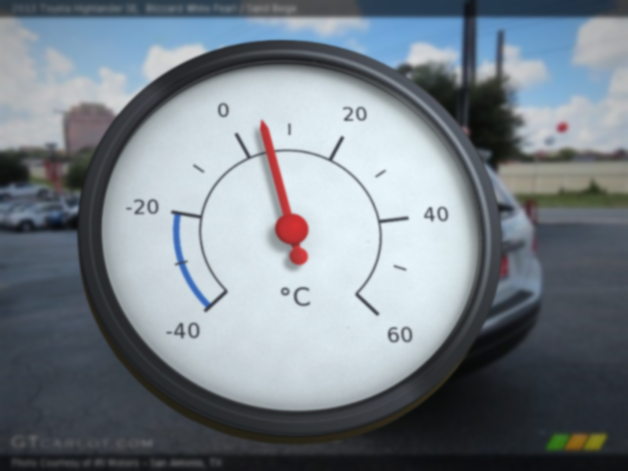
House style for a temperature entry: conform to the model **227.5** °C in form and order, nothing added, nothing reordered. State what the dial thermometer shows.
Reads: **5** °C
